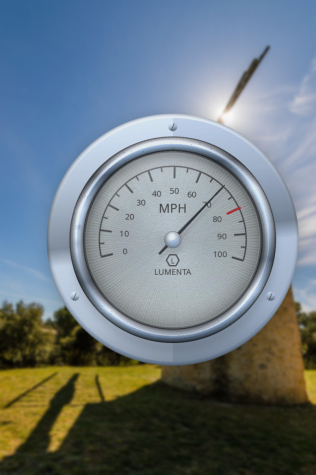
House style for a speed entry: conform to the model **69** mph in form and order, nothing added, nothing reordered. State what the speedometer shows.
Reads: **70** mph
